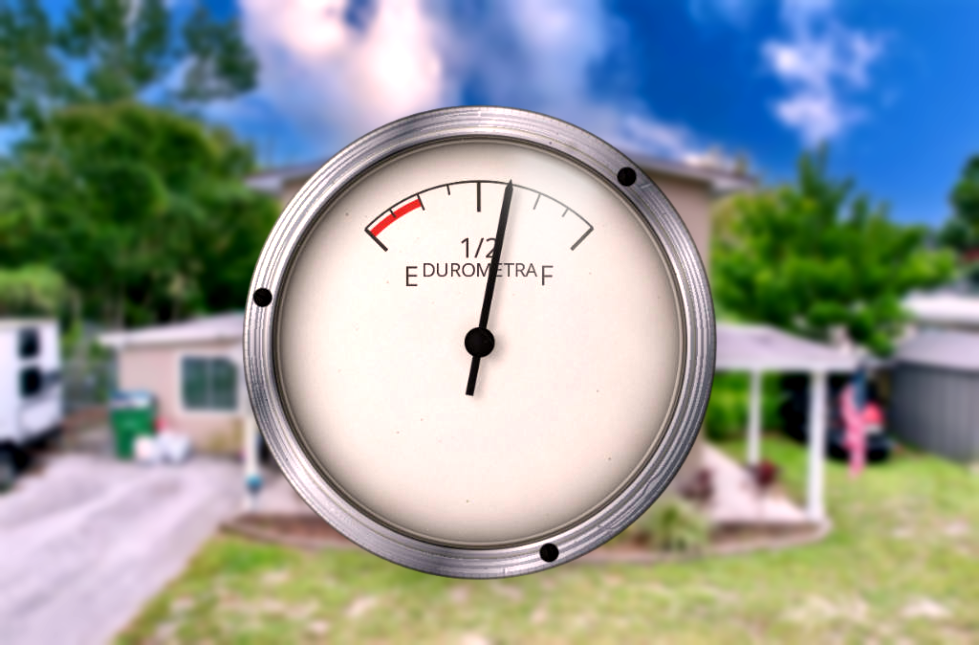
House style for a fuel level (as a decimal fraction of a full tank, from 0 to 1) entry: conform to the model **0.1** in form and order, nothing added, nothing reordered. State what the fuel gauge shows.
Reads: **0.625**
